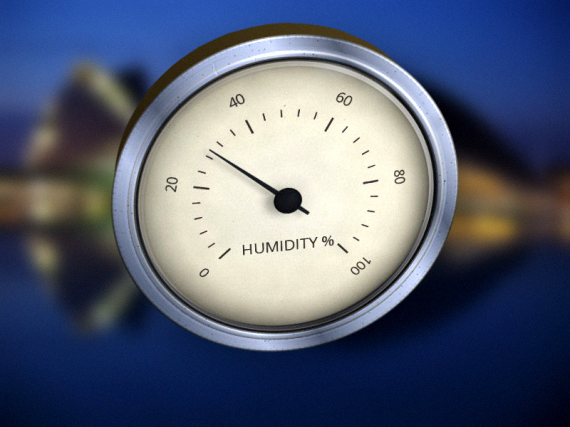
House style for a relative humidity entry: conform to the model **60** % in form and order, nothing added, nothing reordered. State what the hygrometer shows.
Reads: **30** %
